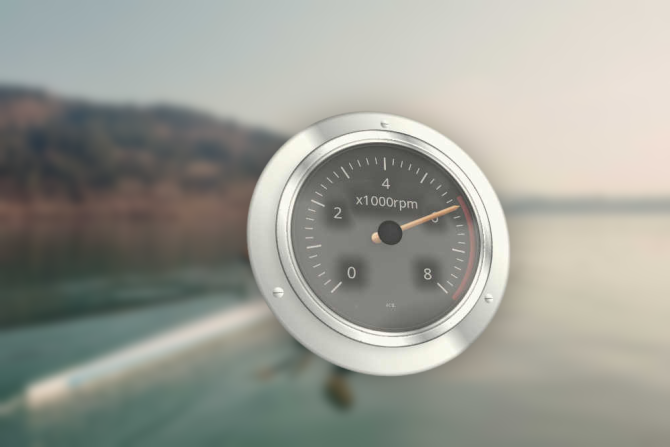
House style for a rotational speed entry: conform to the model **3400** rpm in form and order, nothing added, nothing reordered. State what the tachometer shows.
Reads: **6000** rpm
